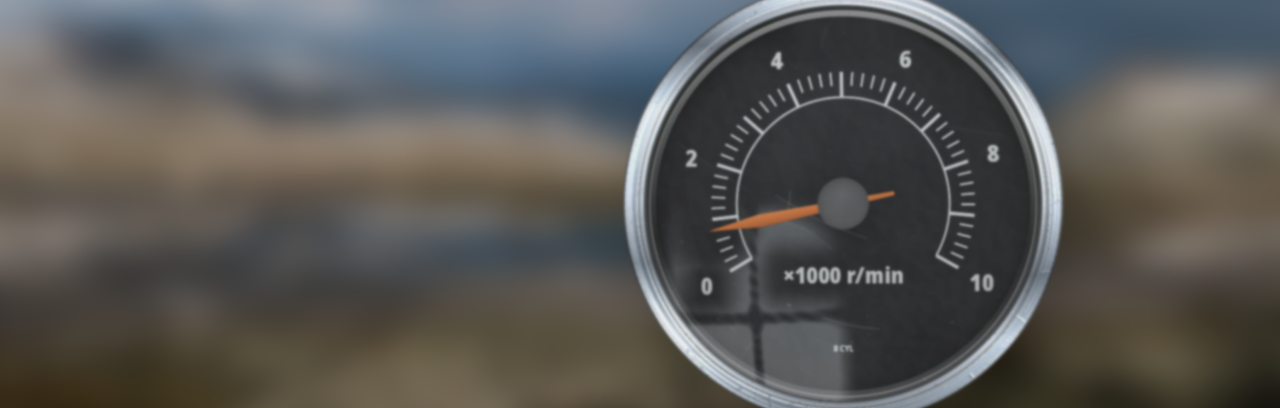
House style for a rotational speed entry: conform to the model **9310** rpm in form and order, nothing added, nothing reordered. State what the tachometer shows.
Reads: **800** rpm
